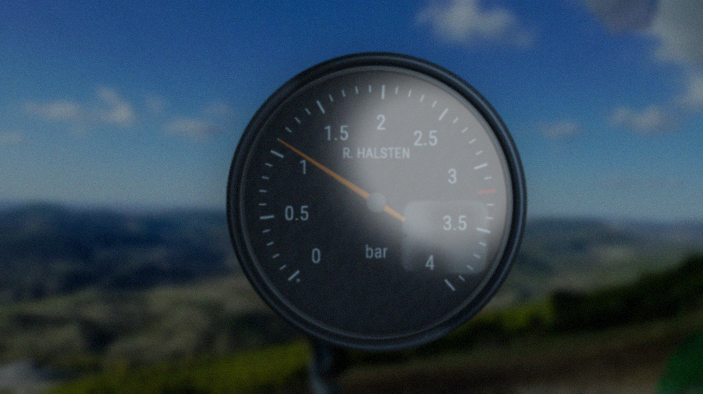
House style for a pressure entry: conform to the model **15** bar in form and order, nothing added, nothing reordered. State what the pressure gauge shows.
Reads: **1.1** bar
